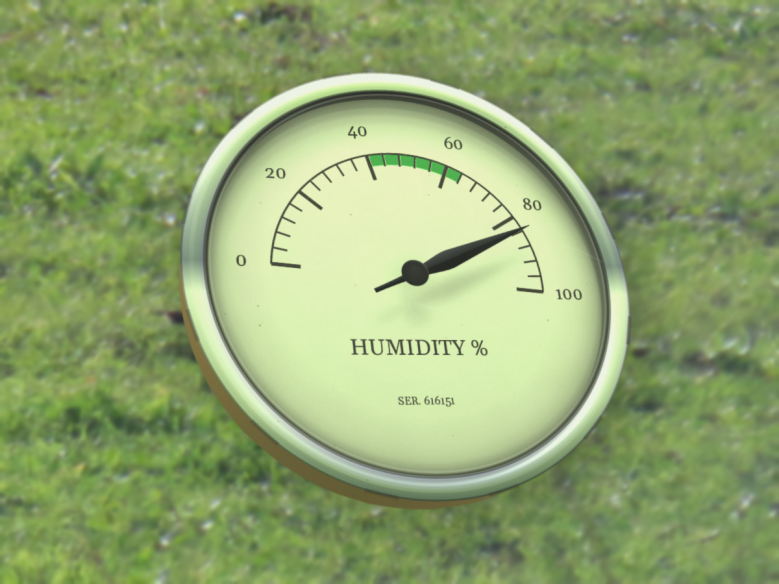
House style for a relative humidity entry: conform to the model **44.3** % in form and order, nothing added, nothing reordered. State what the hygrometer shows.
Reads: **84** %
